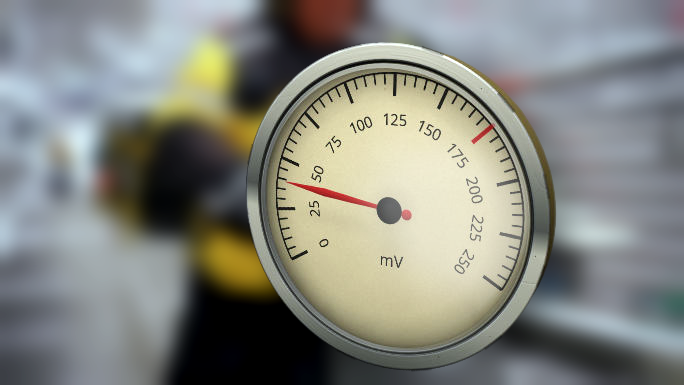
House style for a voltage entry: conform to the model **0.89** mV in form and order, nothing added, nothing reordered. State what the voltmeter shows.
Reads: **40** mV
